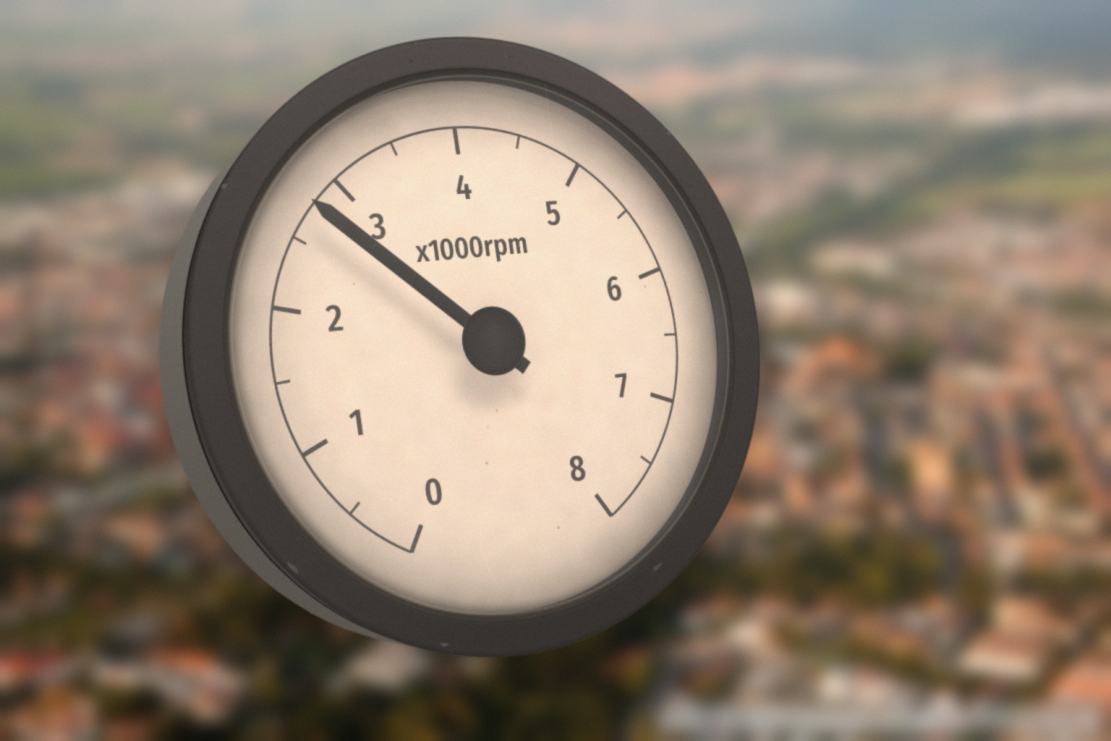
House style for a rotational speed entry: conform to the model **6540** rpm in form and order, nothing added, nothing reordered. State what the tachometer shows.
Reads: **2750** rpm
